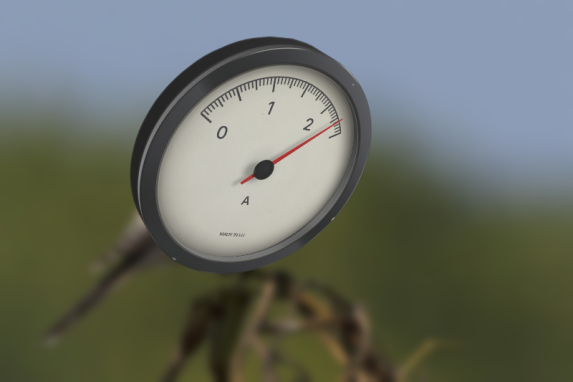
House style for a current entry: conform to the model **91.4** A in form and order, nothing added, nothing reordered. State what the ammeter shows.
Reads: **2.25** A
